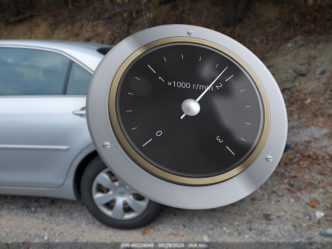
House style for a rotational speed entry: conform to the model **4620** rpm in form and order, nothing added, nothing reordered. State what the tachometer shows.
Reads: **1900** rpm
